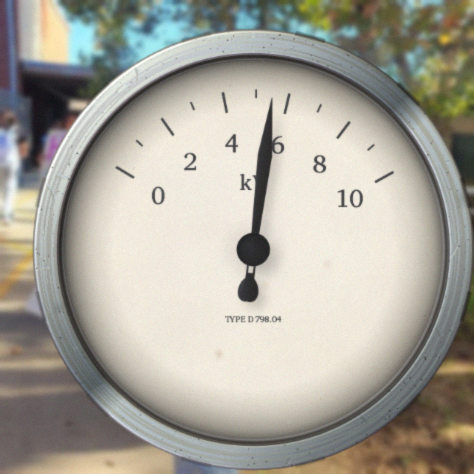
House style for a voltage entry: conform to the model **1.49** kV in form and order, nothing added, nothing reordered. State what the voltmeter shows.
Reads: **5.5** kV
